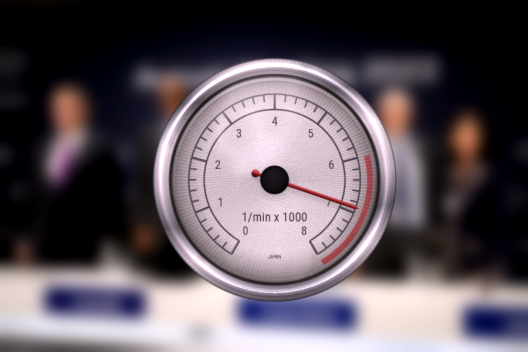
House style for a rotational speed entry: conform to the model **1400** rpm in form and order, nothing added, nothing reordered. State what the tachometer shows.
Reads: **6900** rpm
